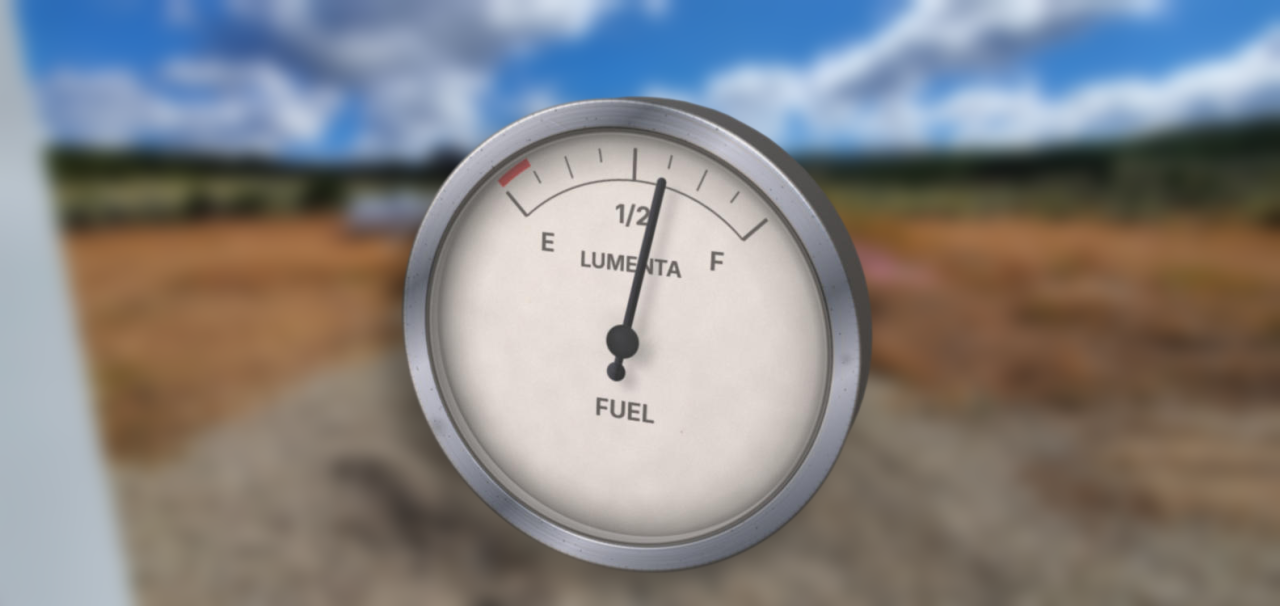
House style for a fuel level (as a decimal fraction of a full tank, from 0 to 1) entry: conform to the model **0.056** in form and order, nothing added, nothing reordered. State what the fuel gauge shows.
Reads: **0.625**
